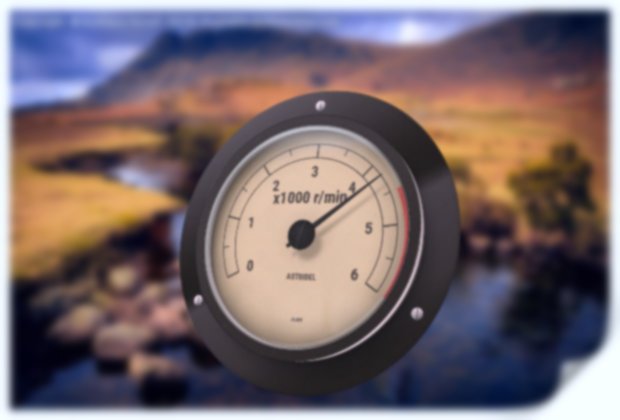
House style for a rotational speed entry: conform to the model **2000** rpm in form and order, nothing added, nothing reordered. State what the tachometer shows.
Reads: **4250** rpm
